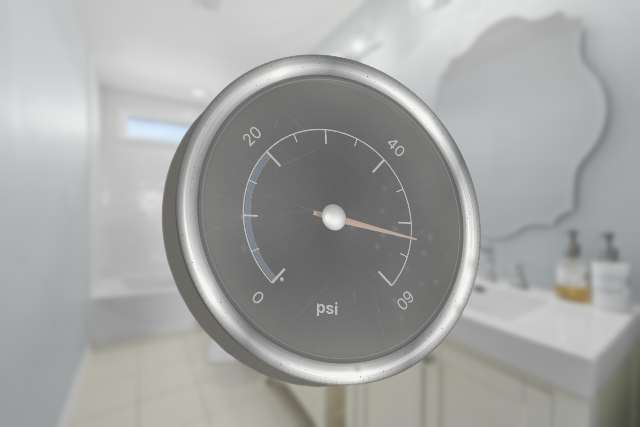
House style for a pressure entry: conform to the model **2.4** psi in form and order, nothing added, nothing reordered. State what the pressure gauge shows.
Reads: **52.5** psi
